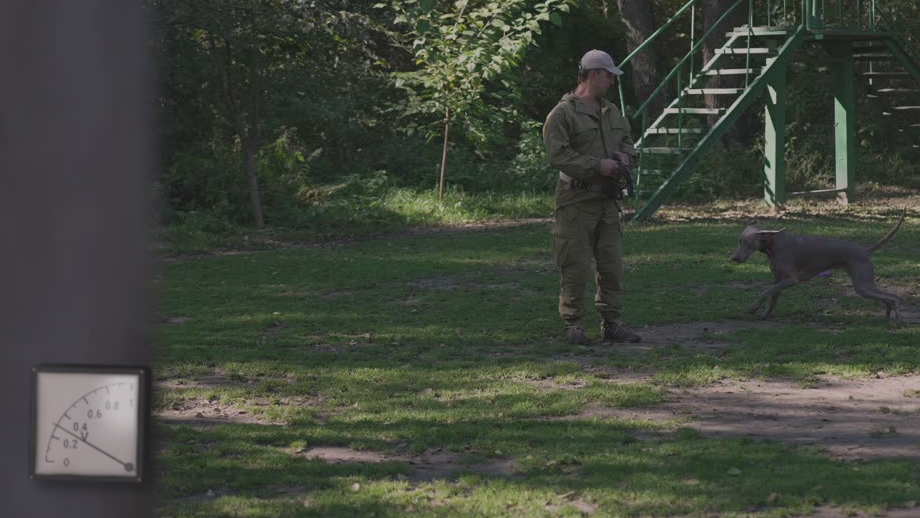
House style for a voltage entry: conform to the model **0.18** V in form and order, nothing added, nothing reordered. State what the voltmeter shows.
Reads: **0.3** V
